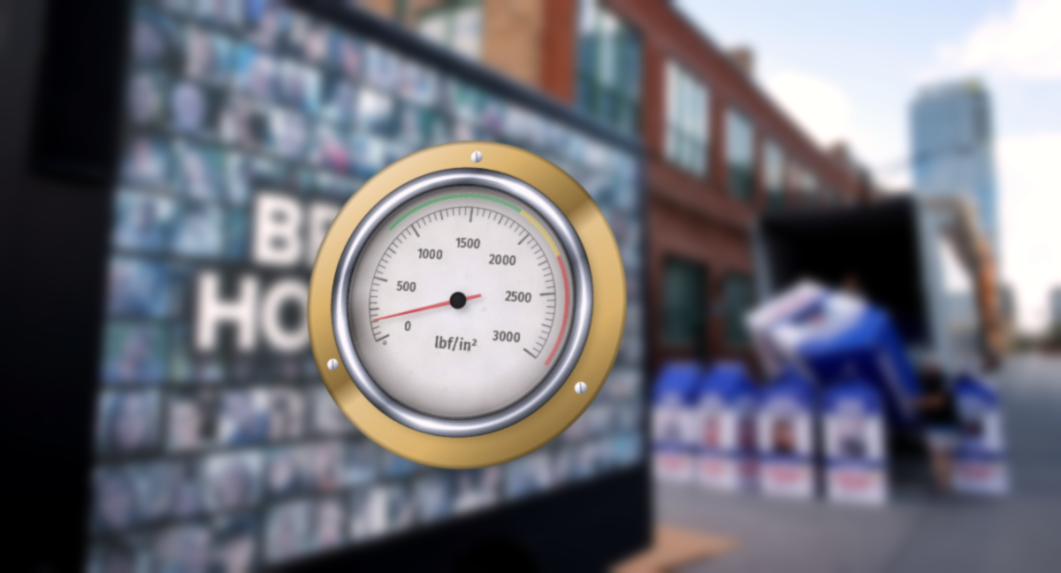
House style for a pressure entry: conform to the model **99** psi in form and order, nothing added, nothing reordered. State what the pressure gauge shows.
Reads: **150** psi
